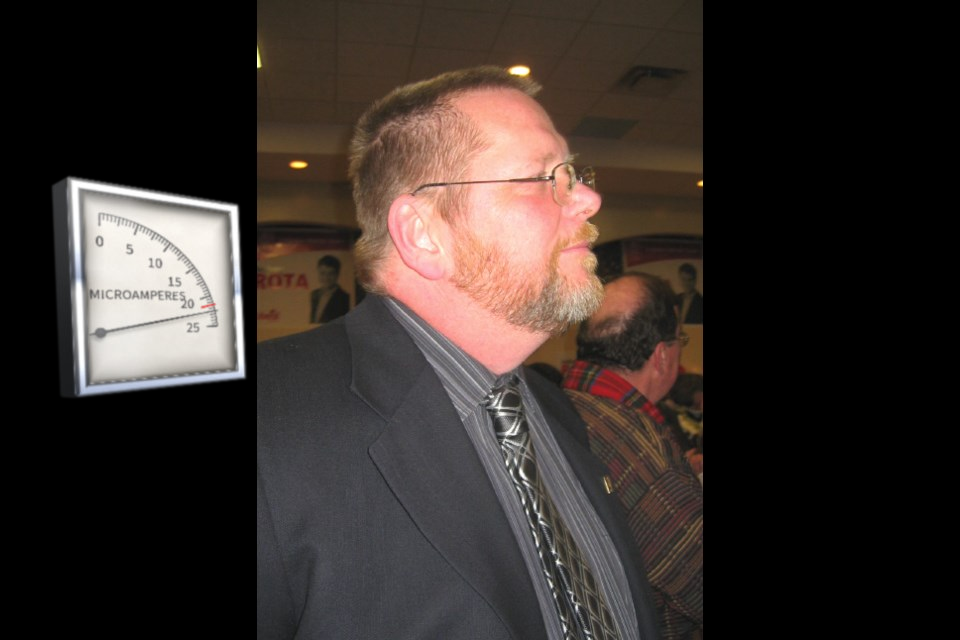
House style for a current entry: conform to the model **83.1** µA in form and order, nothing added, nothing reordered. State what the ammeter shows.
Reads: **22.5** µA
